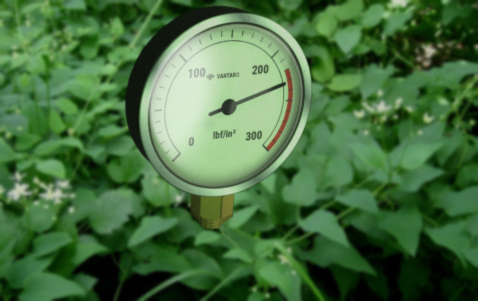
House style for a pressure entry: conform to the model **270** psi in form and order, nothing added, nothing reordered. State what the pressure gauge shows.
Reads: **230** psi
